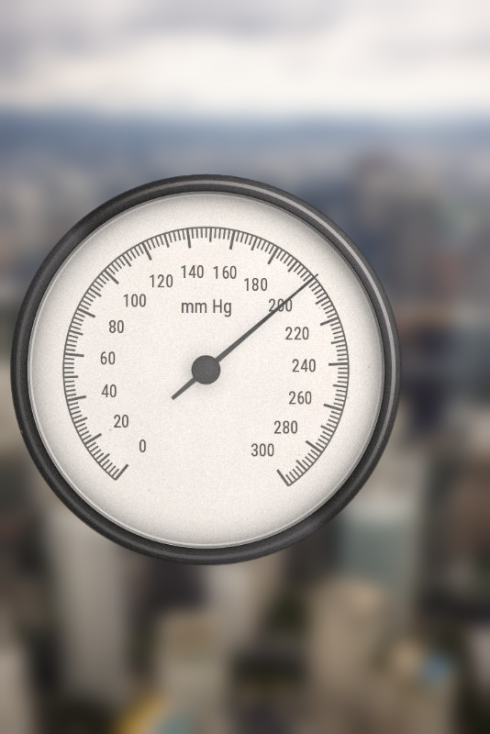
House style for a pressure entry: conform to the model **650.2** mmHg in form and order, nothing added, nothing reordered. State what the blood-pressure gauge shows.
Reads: **200** mmHg
